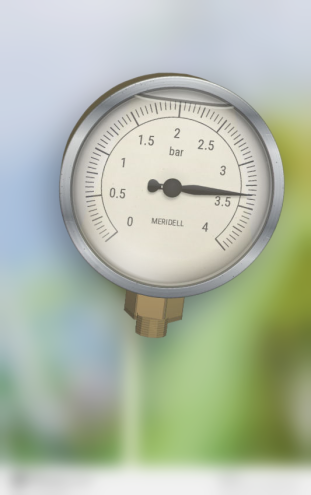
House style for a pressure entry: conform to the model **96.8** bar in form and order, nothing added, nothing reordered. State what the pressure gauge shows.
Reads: **3.35** bar
